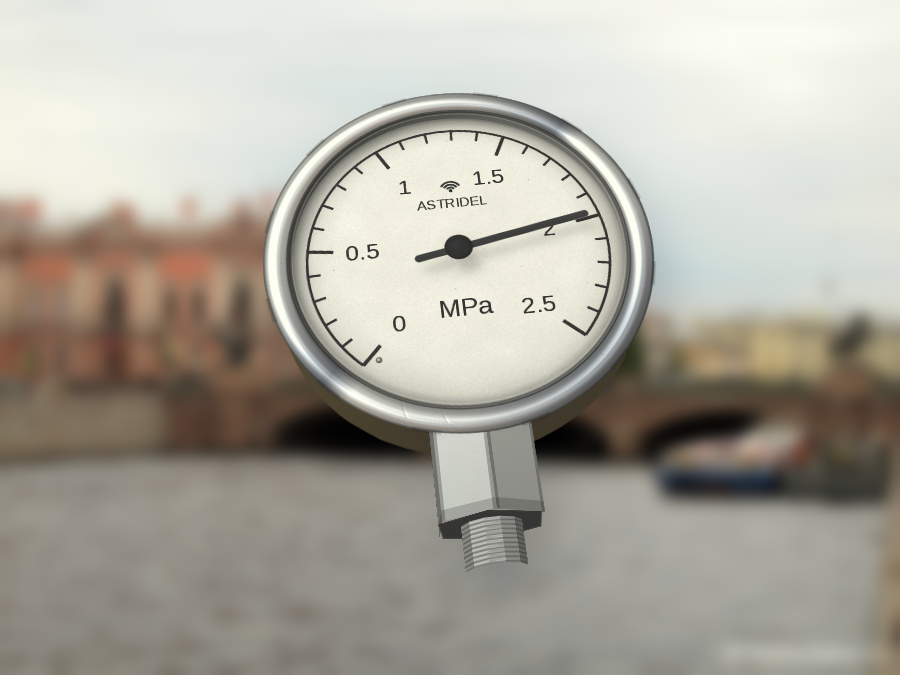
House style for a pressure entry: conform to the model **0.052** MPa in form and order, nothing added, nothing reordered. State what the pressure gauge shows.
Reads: **2** MPa
